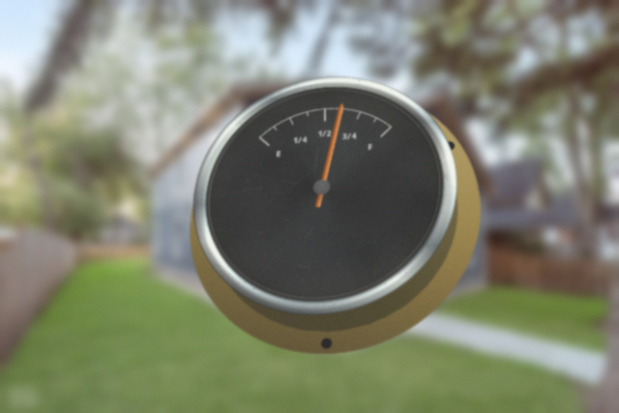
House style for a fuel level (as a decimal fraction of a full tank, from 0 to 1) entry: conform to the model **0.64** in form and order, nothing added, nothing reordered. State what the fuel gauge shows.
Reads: **0.625**
